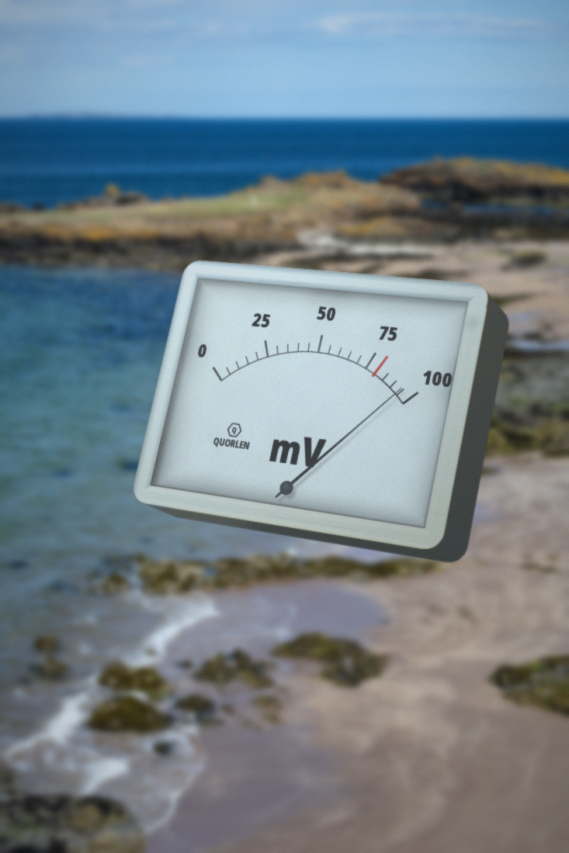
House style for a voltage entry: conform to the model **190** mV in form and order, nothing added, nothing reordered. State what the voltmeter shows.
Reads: **95** mV
